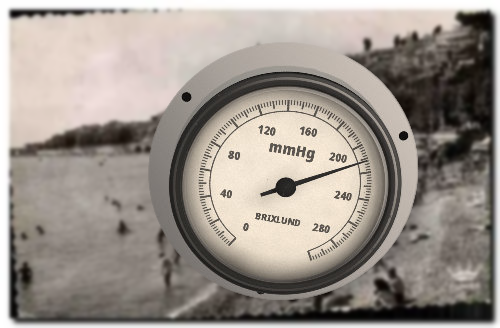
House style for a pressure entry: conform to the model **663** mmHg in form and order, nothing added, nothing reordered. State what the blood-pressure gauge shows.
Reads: **210** mmHg
